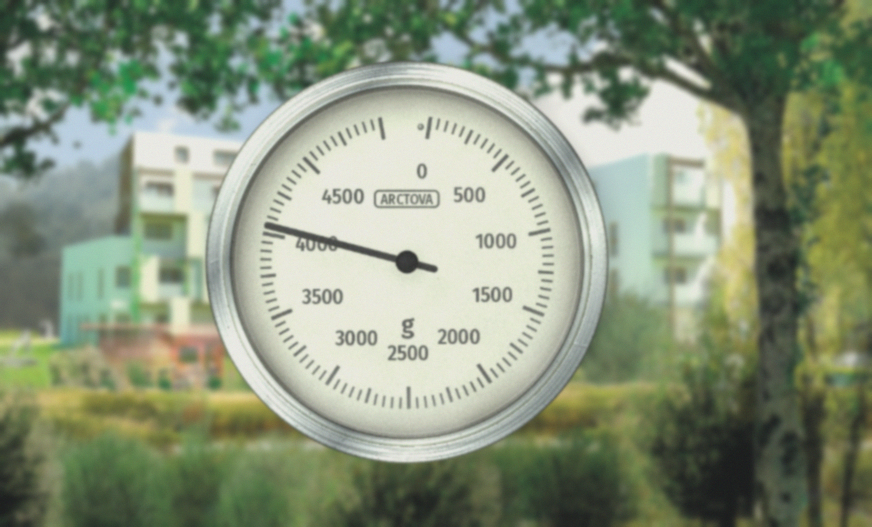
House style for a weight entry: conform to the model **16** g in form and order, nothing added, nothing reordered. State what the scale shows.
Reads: **4050** g
